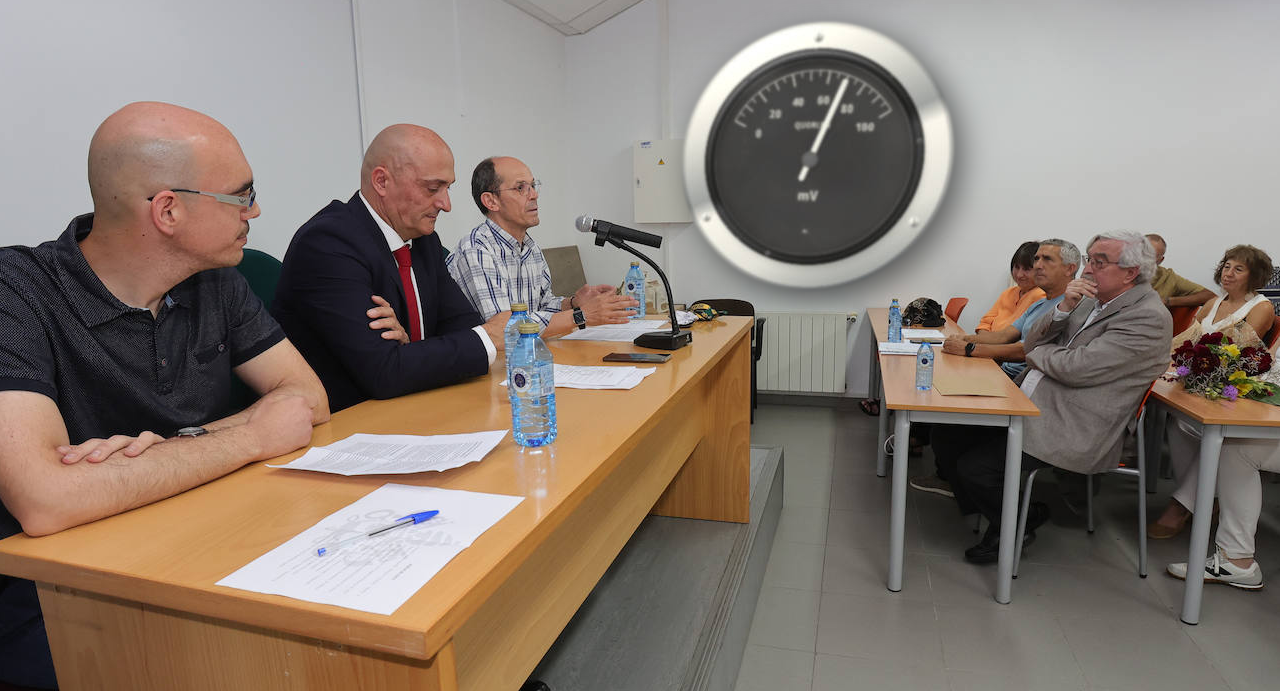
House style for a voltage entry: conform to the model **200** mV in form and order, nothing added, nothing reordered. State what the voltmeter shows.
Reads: **70** mV
